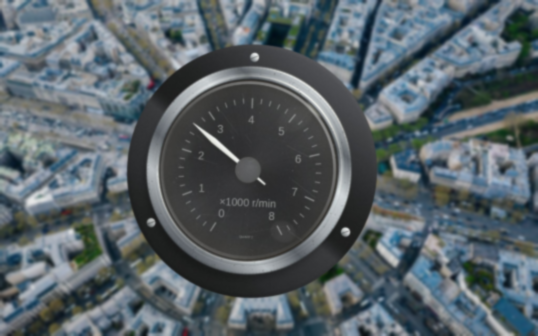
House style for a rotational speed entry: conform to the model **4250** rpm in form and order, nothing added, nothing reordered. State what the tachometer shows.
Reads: **2600** rpm
